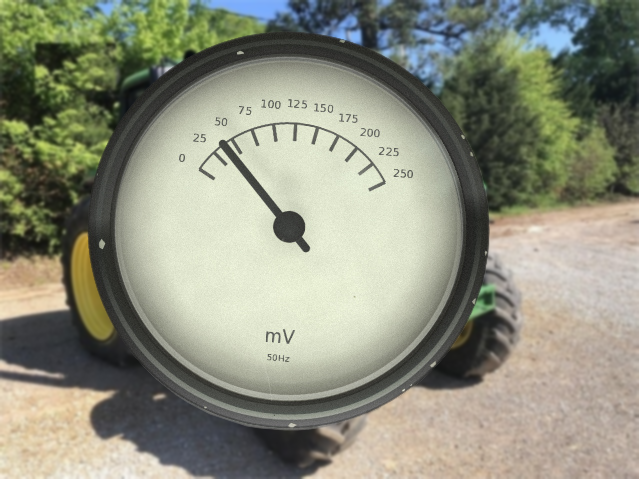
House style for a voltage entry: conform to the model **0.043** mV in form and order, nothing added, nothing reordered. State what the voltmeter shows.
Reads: **37.5** mV
